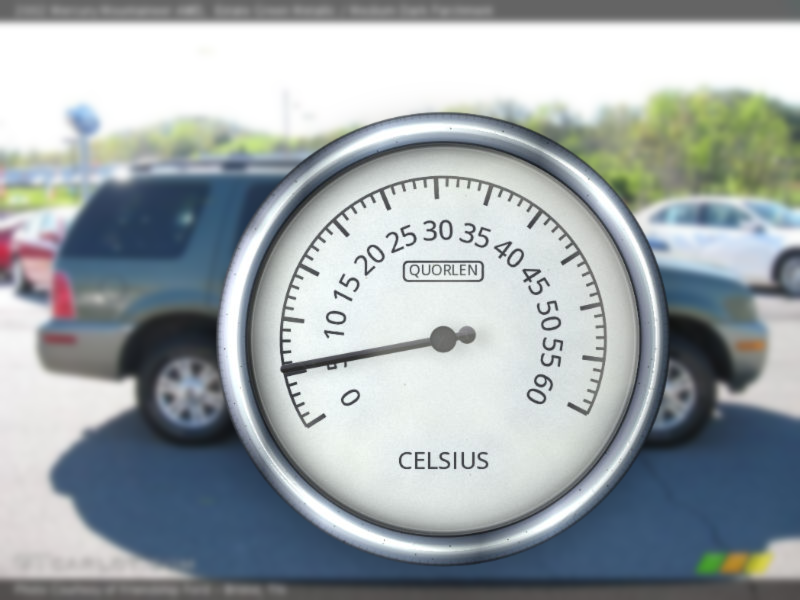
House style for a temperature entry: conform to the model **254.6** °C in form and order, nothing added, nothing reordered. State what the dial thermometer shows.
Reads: **5.5** °C
